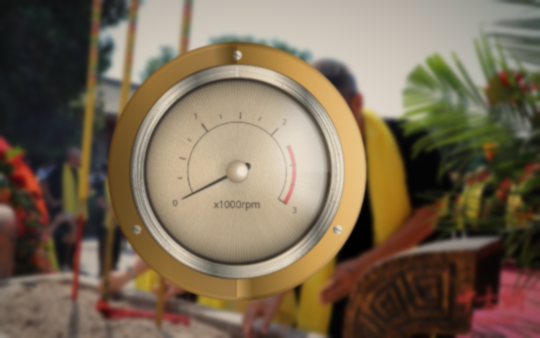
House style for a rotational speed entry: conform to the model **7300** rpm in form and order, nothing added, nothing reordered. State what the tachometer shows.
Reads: **0** rpm
